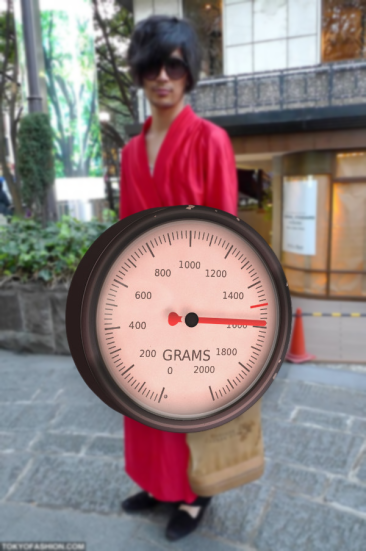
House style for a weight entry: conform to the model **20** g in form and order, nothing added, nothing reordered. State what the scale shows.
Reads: **1580** g
